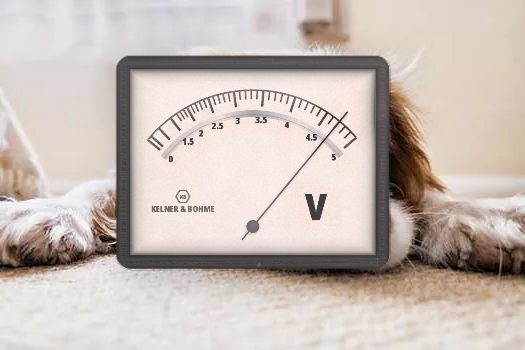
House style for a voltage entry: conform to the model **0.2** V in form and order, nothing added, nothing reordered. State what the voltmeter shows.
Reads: **4.7** V
